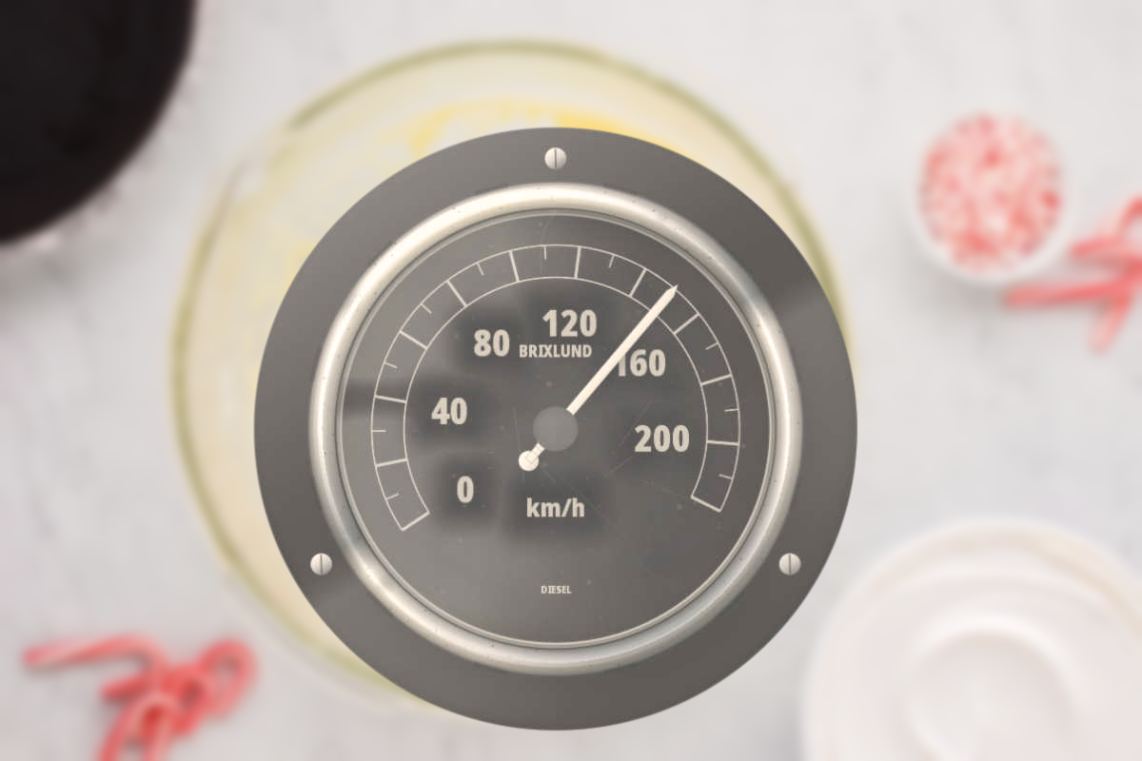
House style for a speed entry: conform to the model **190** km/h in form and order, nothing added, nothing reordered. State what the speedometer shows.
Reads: **150** km/h
